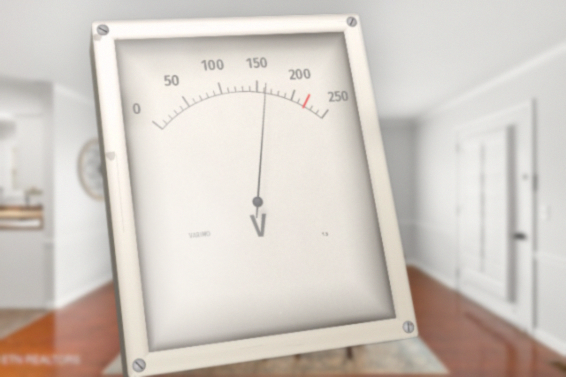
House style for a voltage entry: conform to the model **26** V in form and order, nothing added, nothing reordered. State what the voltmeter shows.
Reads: **160** V
